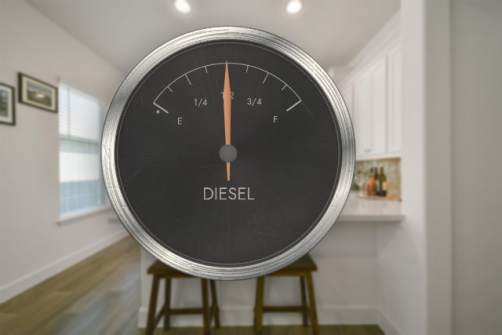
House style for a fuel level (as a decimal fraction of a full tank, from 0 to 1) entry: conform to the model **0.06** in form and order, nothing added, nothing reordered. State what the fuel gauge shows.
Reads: **0.5**
